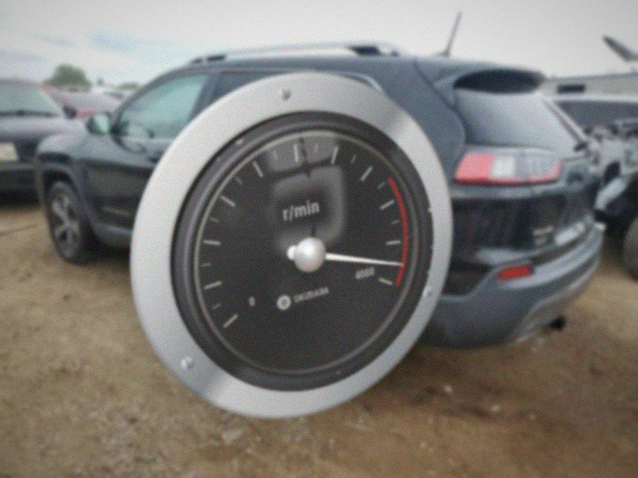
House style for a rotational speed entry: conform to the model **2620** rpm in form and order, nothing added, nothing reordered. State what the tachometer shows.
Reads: **3800** rpm
